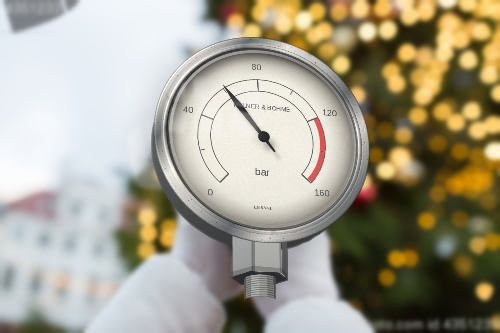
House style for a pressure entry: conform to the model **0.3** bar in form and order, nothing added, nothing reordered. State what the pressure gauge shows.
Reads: **60** bar
